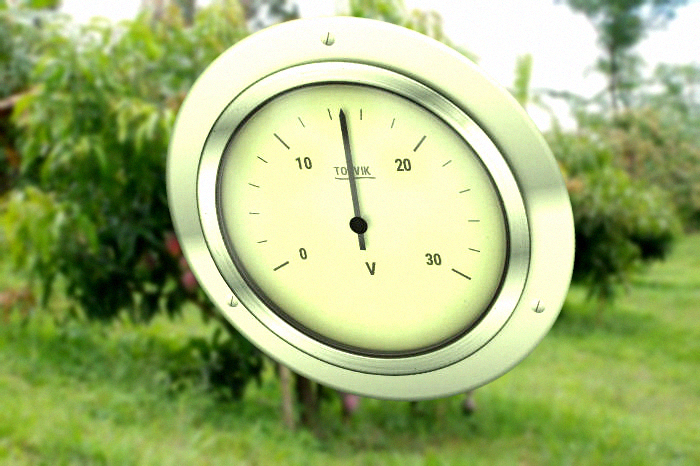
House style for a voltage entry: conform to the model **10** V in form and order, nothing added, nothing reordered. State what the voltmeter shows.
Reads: **15** V
